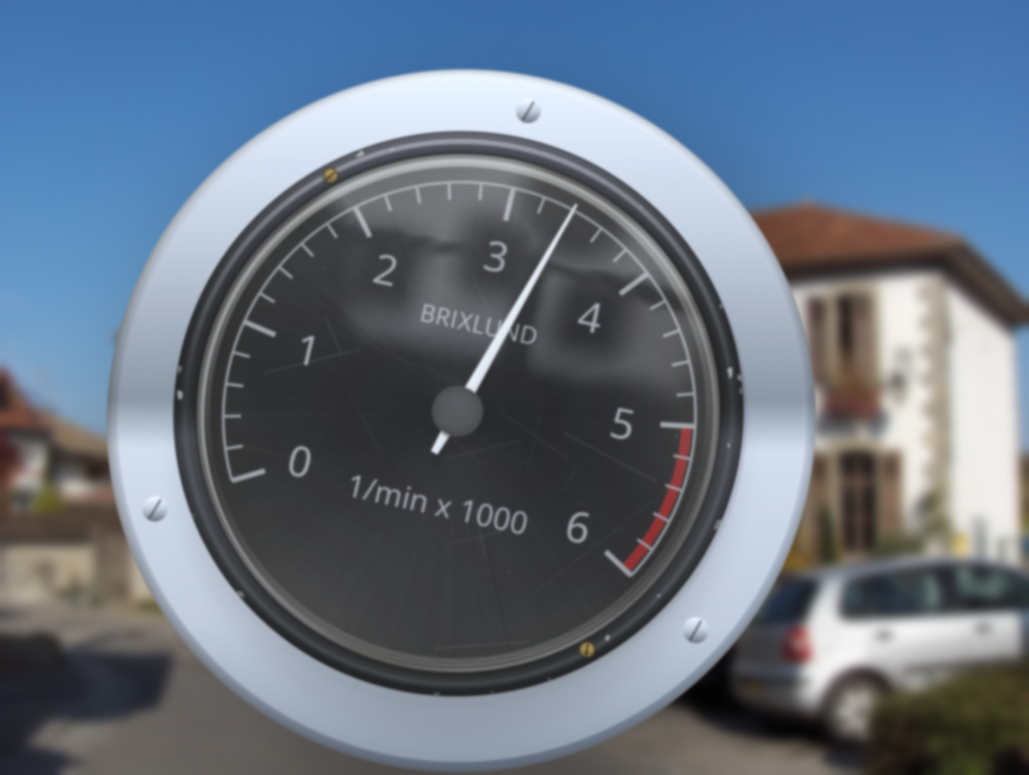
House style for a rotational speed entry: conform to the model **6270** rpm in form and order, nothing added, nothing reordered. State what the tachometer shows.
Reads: **3400** rpm
